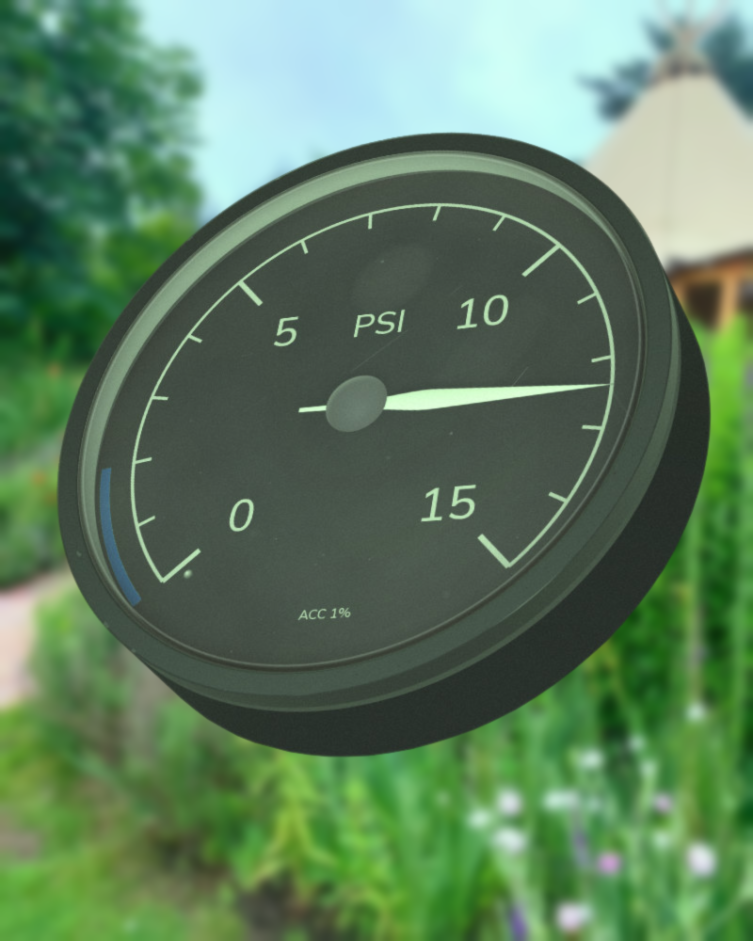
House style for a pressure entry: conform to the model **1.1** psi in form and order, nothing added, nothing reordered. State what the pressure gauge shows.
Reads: **12.5** psi
